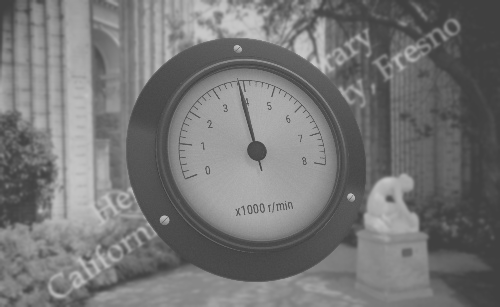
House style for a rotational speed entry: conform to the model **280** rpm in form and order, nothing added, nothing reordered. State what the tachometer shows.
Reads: **3800** rpm
